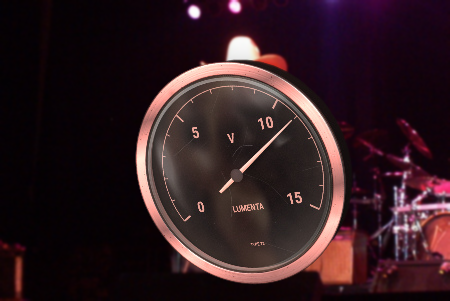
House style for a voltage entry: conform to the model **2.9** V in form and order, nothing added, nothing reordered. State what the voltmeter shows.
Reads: **11** V
